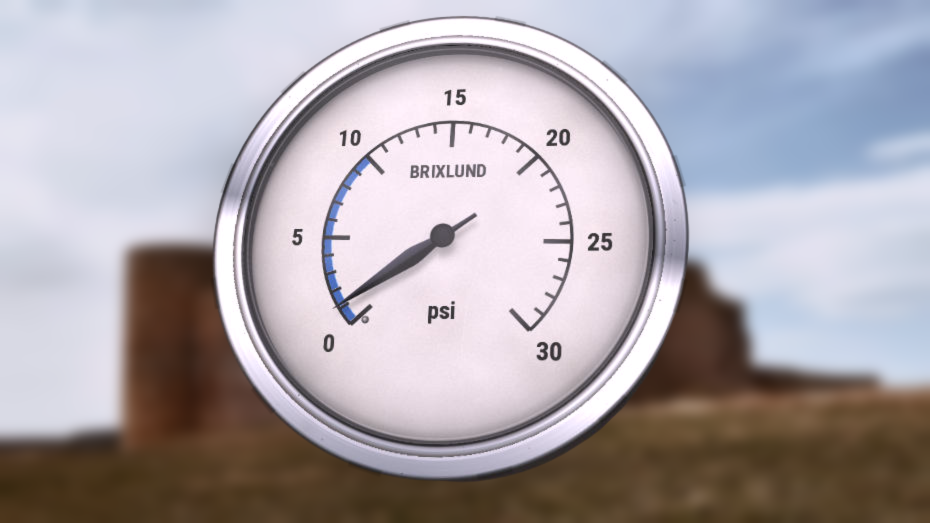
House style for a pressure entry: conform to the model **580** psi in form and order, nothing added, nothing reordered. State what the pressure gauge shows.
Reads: **1** psi
